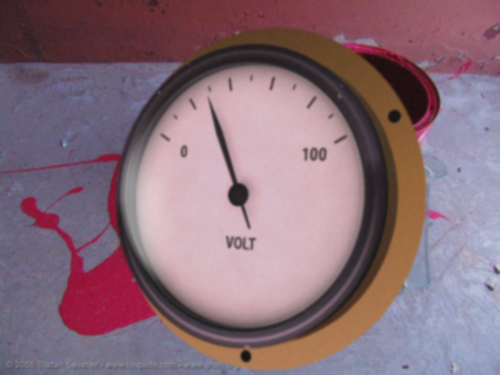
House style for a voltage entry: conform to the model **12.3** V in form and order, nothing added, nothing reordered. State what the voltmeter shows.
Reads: **30** V
